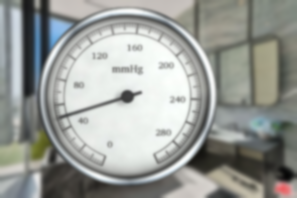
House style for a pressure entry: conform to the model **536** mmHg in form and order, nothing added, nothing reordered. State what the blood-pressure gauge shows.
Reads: **50** mmHg
